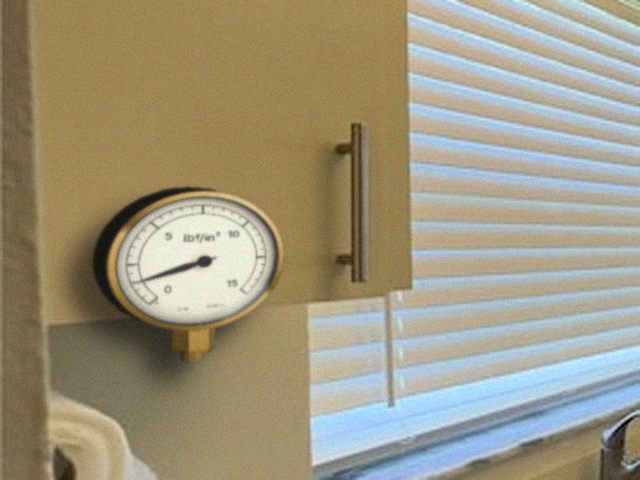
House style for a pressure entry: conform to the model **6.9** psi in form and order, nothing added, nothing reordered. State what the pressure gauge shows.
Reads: **1.5** psi
